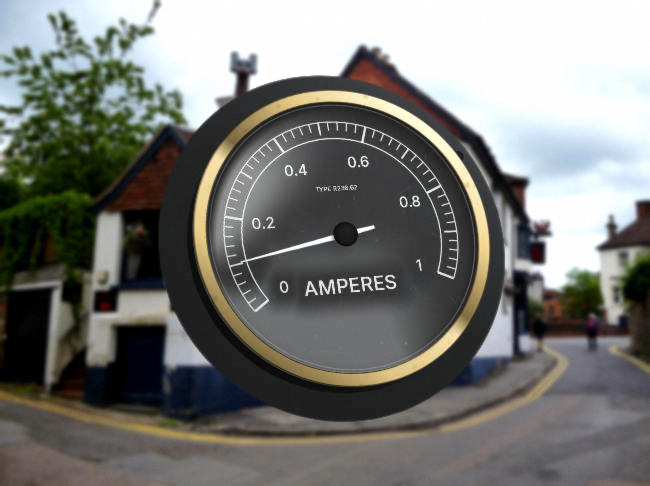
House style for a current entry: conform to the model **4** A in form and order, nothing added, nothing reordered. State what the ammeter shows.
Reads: **0.1** A
